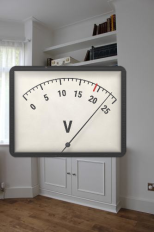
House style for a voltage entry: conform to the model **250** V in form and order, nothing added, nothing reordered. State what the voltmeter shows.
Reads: **23** V
